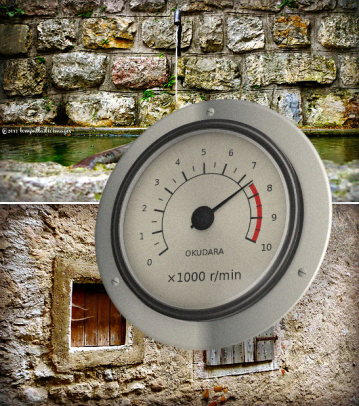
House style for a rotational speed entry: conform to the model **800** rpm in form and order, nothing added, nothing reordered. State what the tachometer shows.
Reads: **7500** rpm
